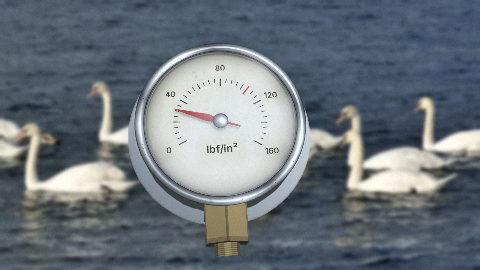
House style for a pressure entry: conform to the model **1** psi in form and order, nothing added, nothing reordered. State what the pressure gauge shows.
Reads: **30** psi
